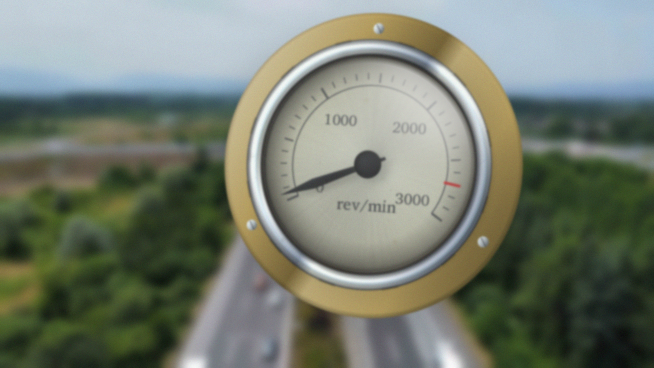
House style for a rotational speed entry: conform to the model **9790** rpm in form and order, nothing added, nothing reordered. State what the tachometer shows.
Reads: **50** rpm
